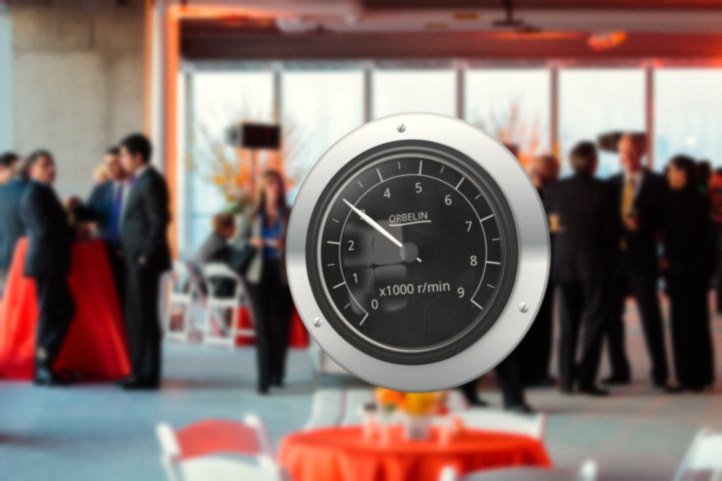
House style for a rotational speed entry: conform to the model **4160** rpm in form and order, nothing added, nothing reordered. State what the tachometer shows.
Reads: **3000** rpm
